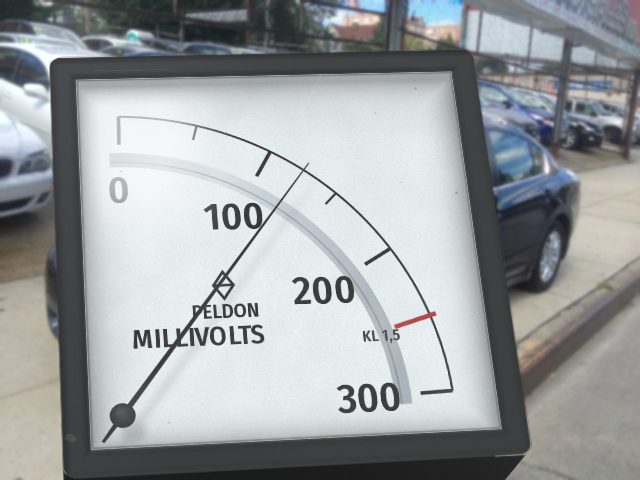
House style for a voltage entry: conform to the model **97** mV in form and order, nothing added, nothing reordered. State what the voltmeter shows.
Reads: **125** mV
